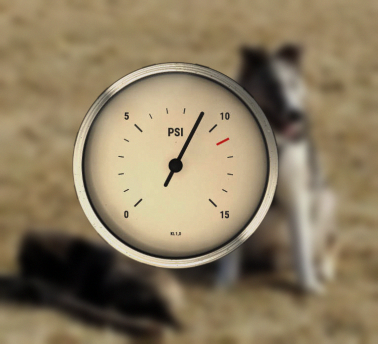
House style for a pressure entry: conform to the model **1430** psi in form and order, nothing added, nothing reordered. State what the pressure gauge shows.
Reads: **9** psi
